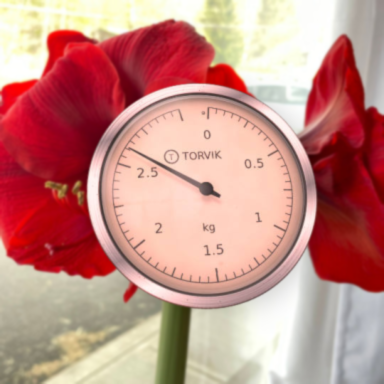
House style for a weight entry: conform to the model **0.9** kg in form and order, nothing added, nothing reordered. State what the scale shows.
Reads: **2.6** kg
